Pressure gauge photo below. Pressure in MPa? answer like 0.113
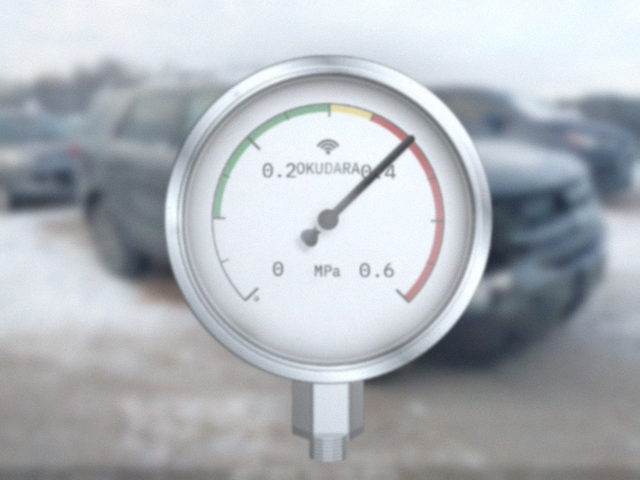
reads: 0.4
